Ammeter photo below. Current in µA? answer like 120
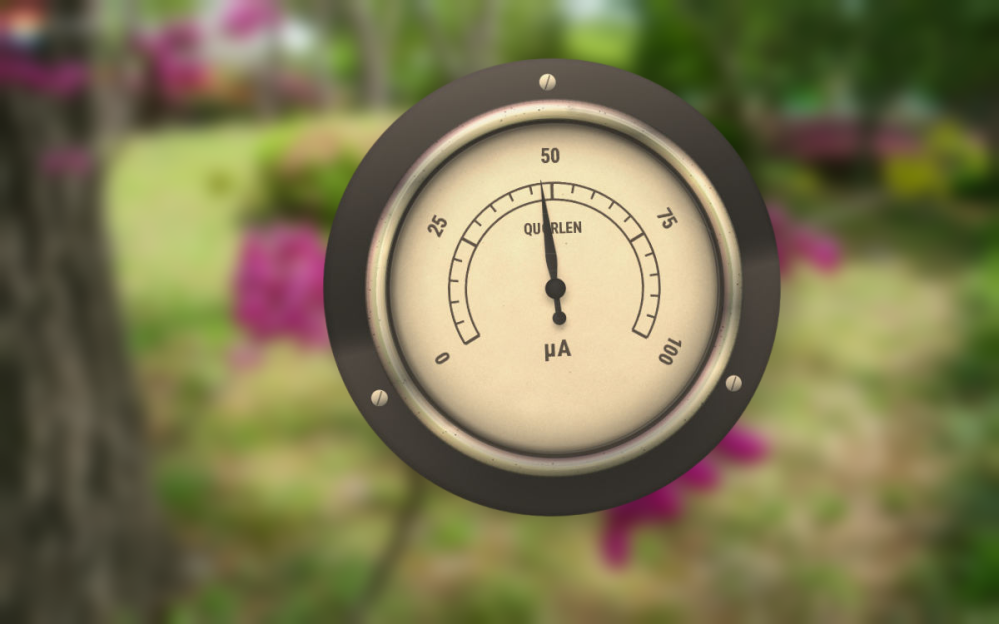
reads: 47.5
